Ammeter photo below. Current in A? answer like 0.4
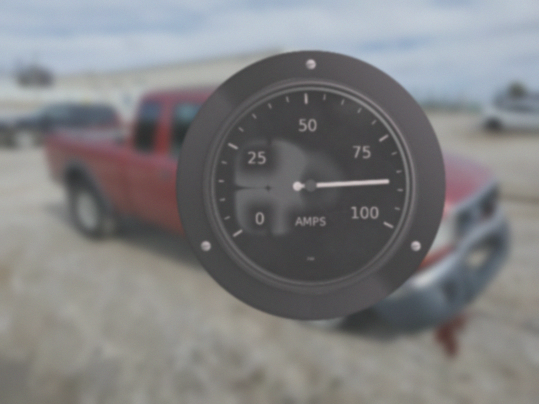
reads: 87.5
